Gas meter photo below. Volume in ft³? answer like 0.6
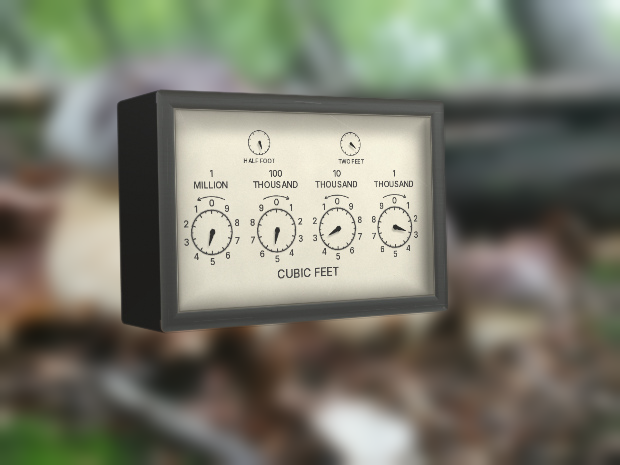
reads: 453300
